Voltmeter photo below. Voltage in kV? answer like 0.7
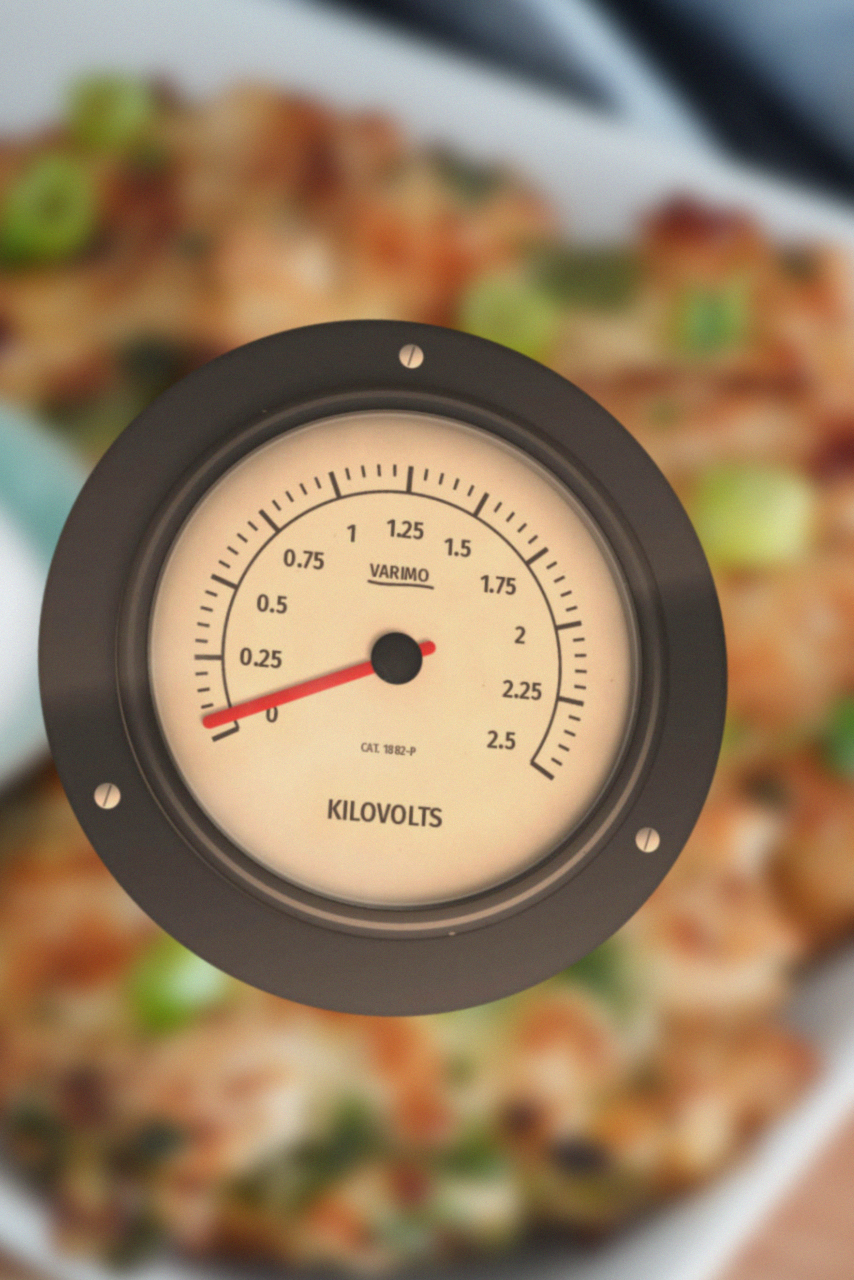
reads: 0.05
